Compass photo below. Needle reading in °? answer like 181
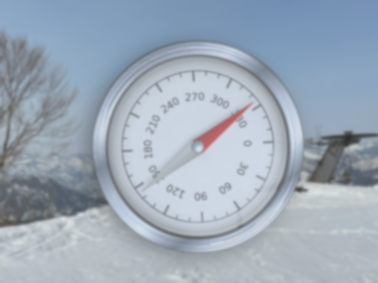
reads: 325
